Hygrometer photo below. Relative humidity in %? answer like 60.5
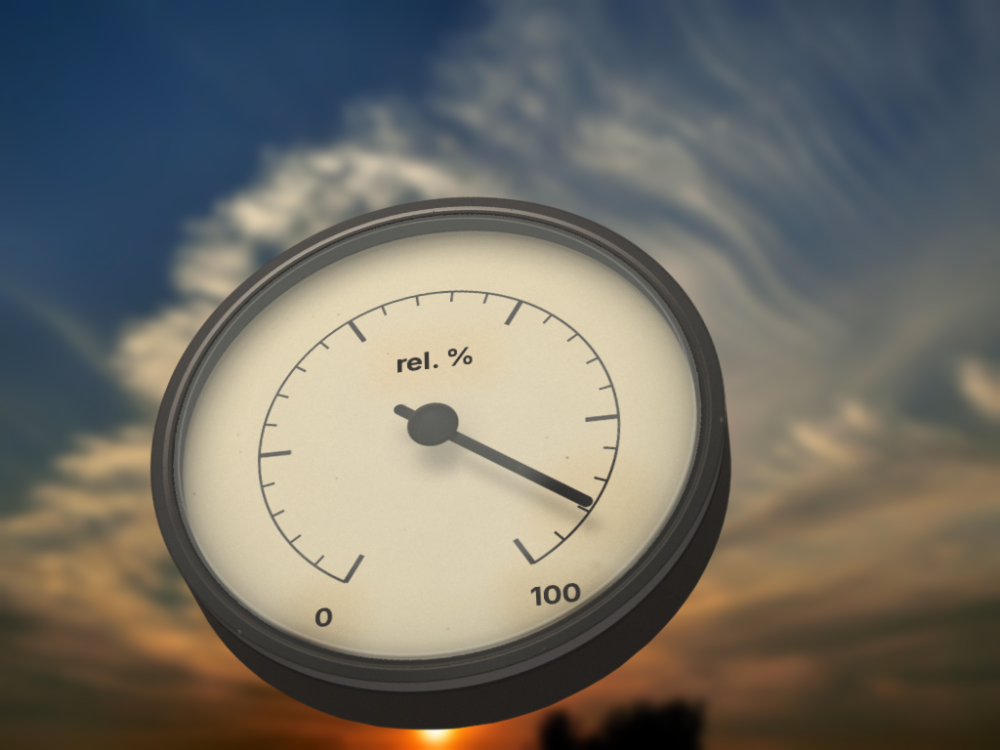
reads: 92
